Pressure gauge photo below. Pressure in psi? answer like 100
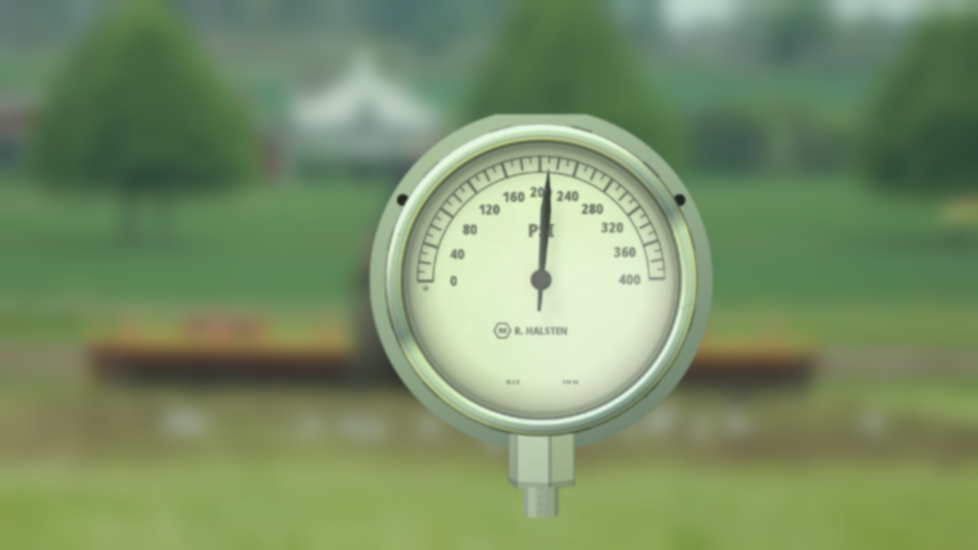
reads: 210
